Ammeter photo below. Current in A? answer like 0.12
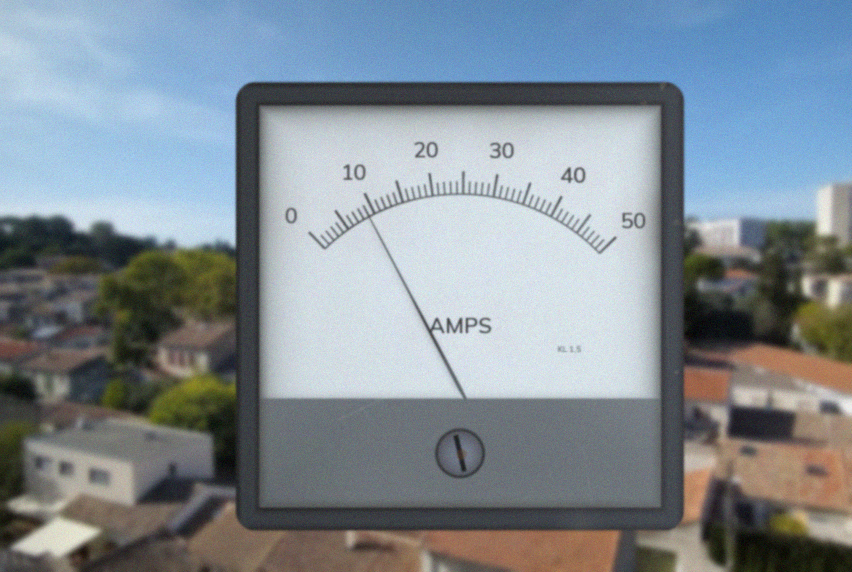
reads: 9
